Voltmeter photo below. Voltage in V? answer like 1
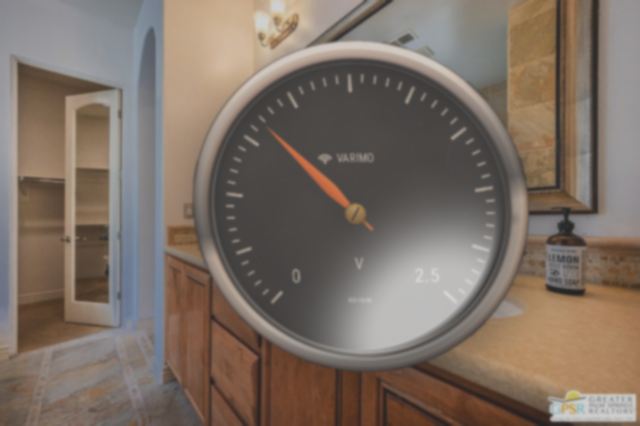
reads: 0.85
